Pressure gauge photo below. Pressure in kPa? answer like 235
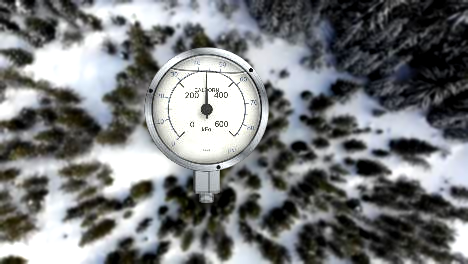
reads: 300
